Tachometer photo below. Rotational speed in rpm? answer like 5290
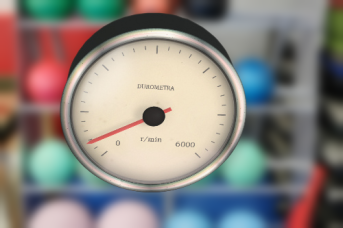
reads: 400
